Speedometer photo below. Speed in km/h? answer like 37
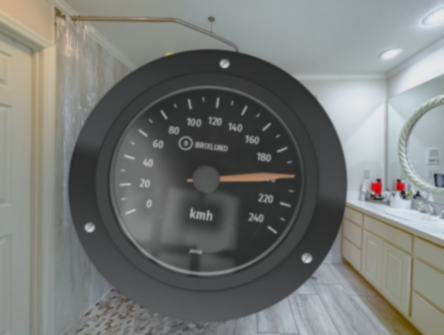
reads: 200
